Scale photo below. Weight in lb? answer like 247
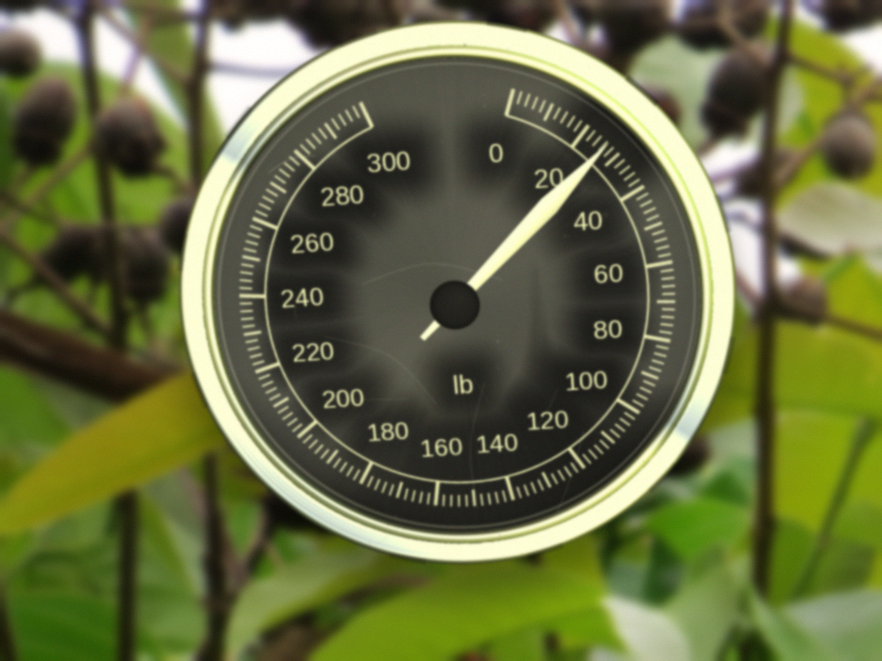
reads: 26
